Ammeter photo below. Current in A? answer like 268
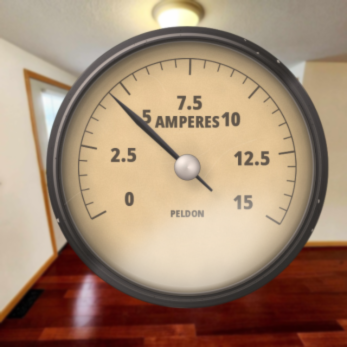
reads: 4.5
